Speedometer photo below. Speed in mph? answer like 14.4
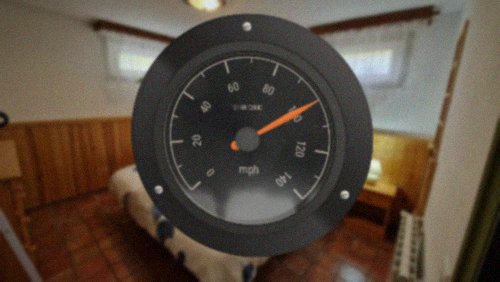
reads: 100
